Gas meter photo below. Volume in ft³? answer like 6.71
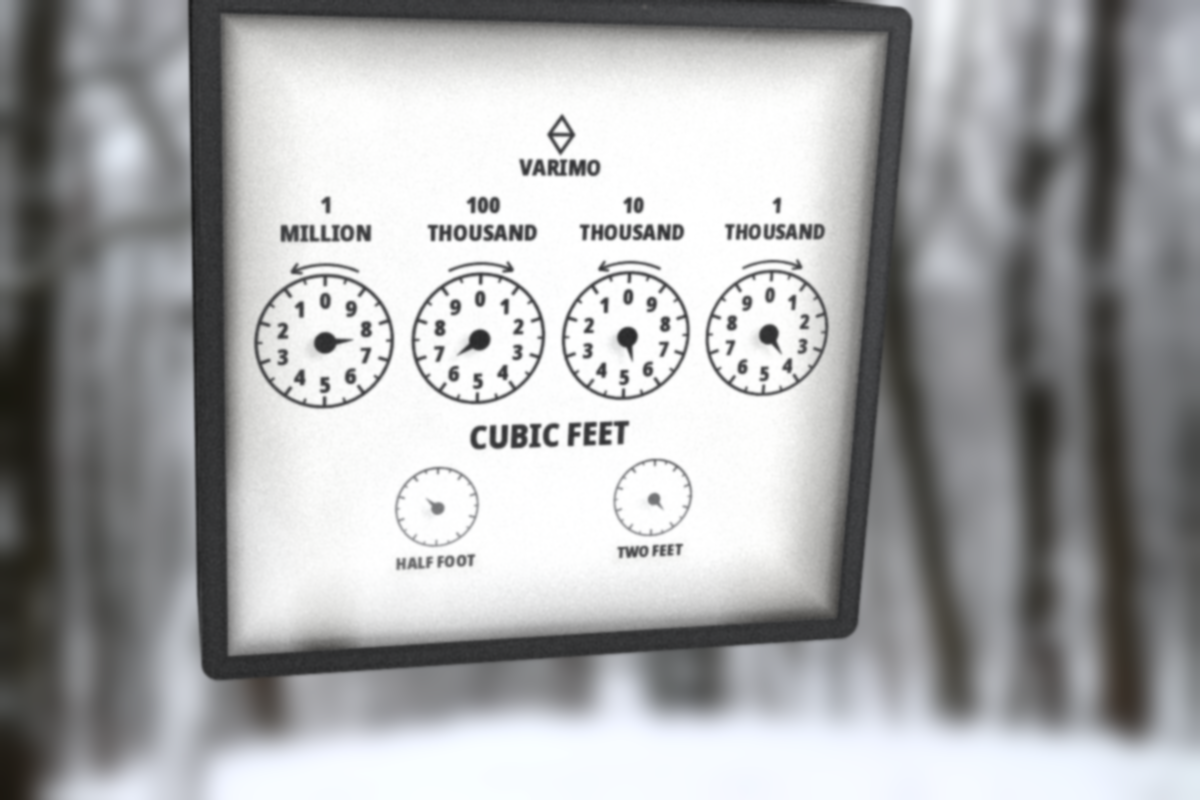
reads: 765400
